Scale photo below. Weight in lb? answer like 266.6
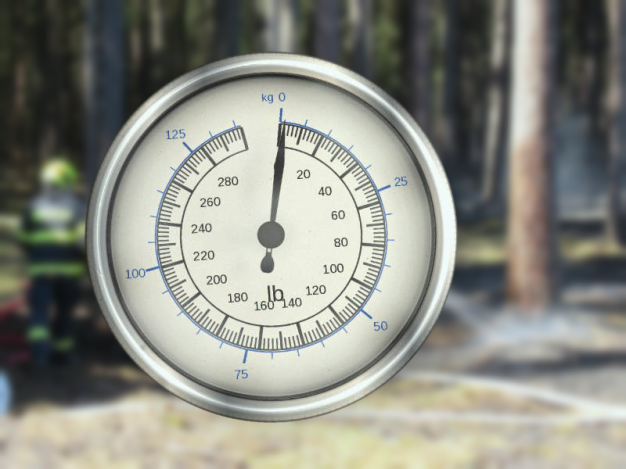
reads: 2
